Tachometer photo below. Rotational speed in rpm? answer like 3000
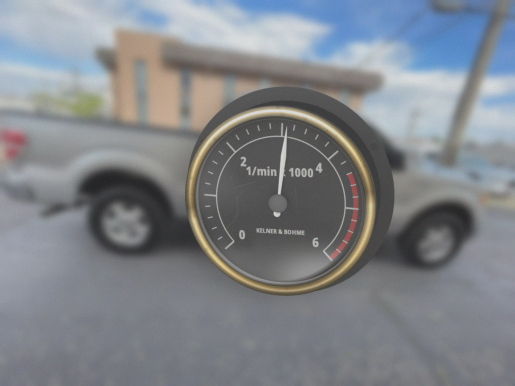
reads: 3100
